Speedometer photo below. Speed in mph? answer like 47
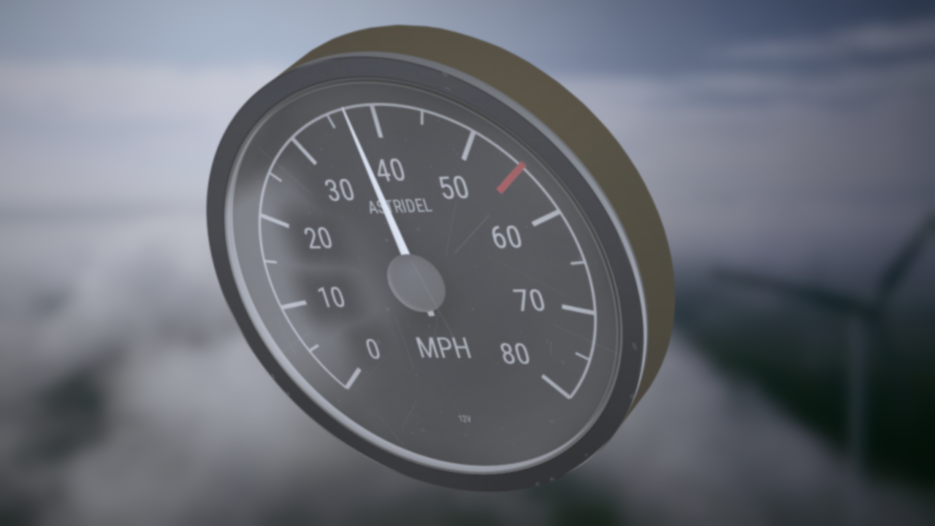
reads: 37.5
